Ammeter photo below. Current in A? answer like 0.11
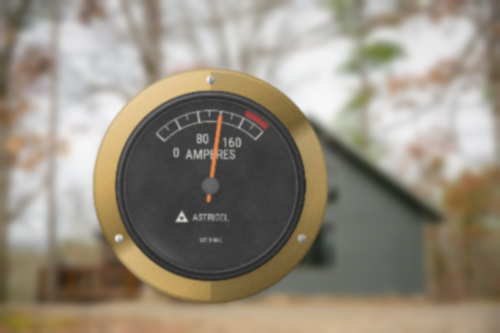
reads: 120
